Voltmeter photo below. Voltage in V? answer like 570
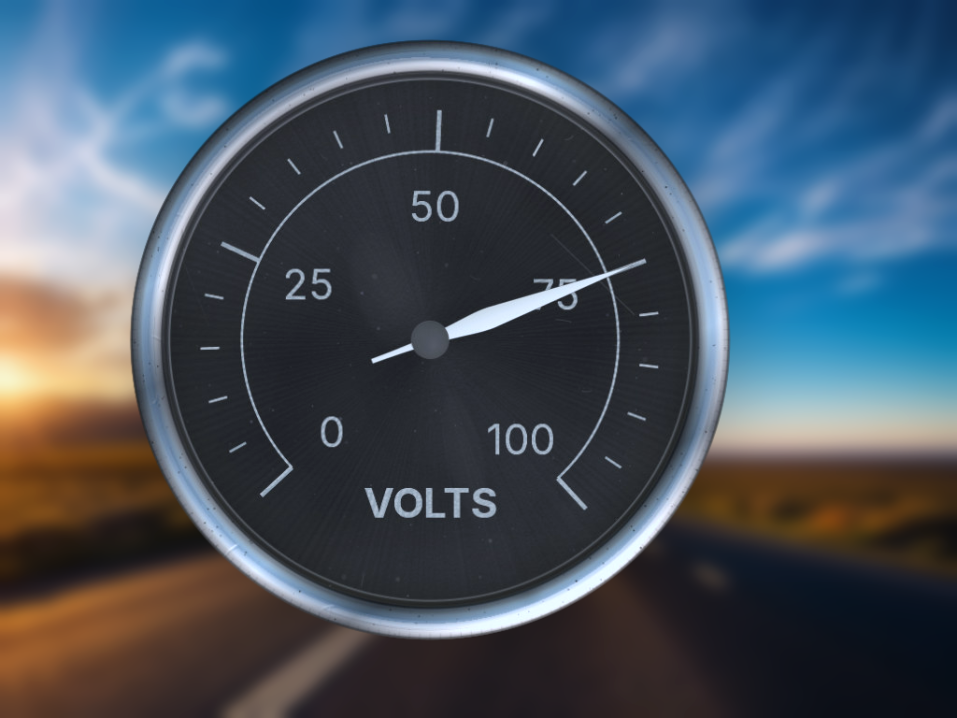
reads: 75
